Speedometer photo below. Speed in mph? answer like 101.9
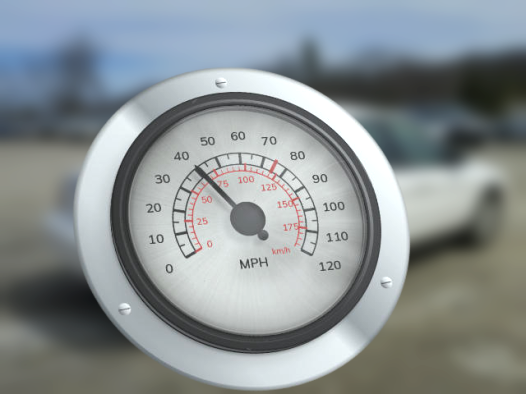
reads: 40
